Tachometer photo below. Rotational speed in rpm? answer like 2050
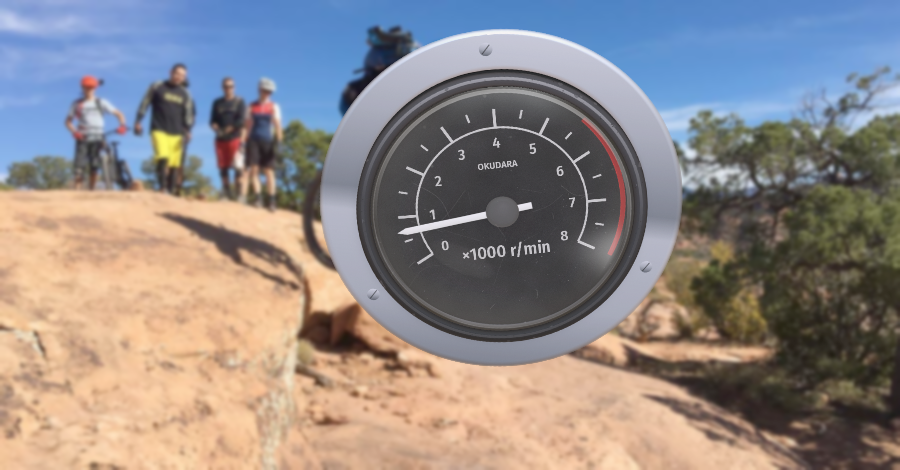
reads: 750
